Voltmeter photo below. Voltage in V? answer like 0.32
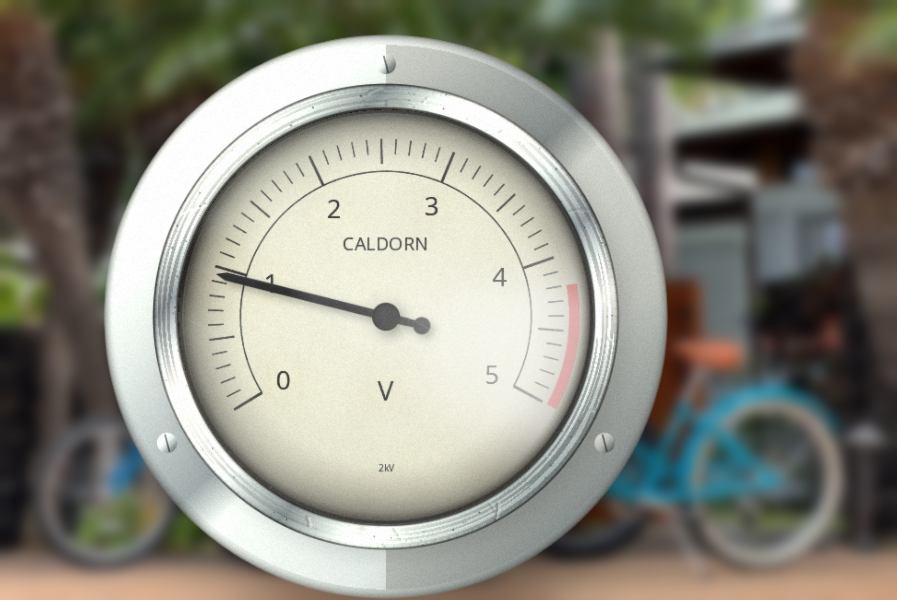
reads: 0.95
